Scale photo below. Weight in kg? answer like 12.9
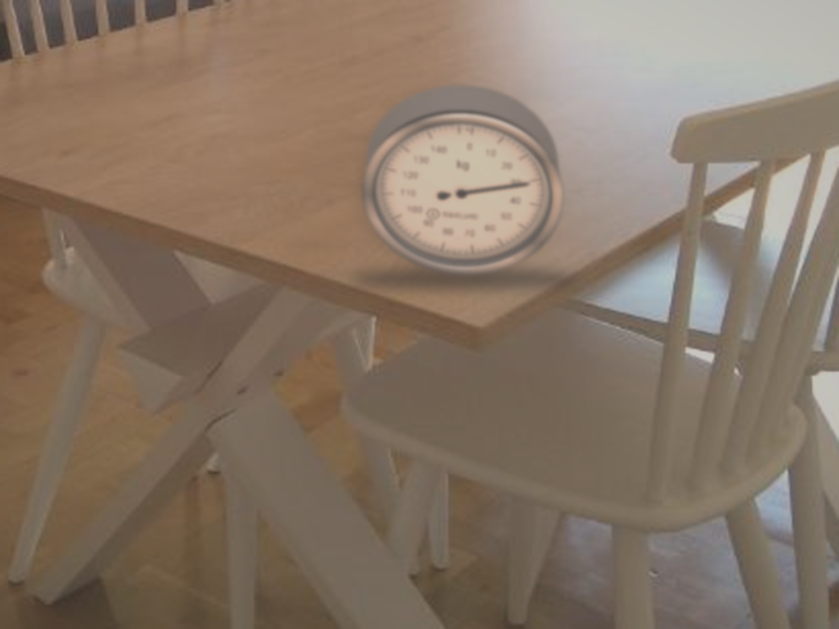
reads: 30
